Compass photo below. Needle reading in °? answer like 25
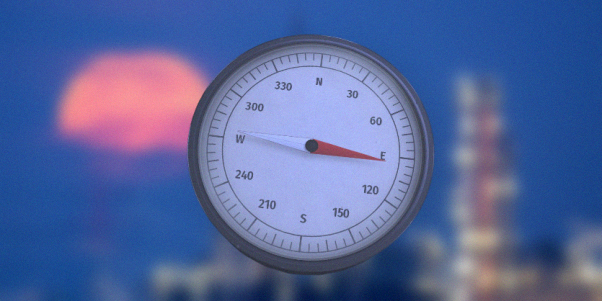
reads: 95
